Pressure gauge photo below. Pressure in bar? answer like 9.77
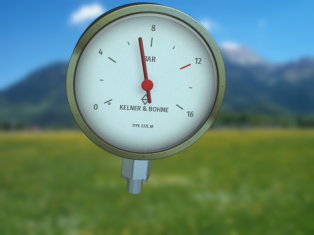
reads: 7
